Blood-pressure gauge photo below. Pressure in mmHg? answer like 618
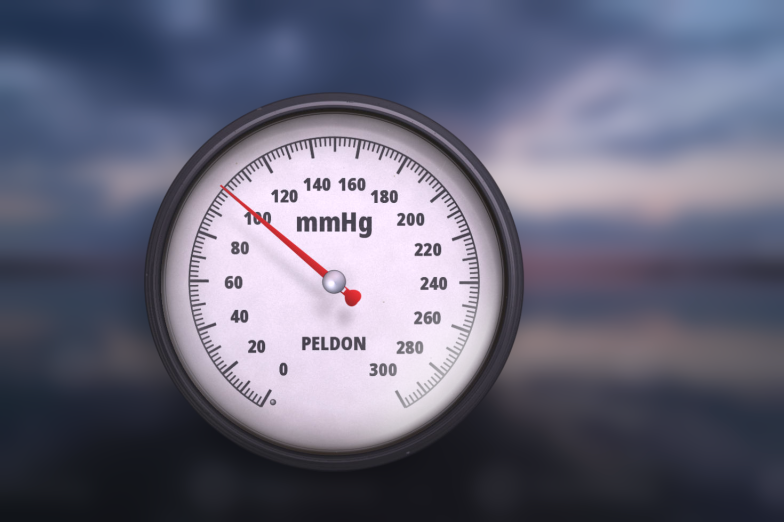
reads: 100
